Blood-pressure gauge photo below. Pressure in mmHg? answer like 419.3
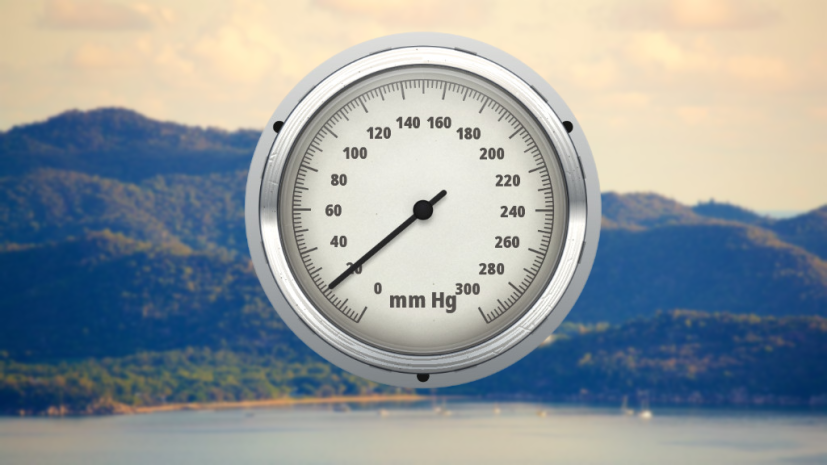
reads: 20
